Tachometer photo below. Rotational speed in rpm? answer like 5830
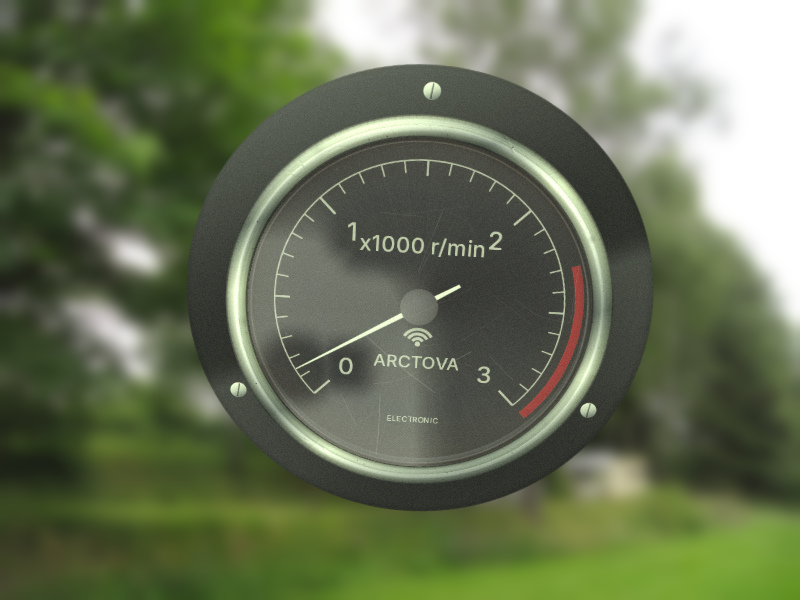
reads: 150
